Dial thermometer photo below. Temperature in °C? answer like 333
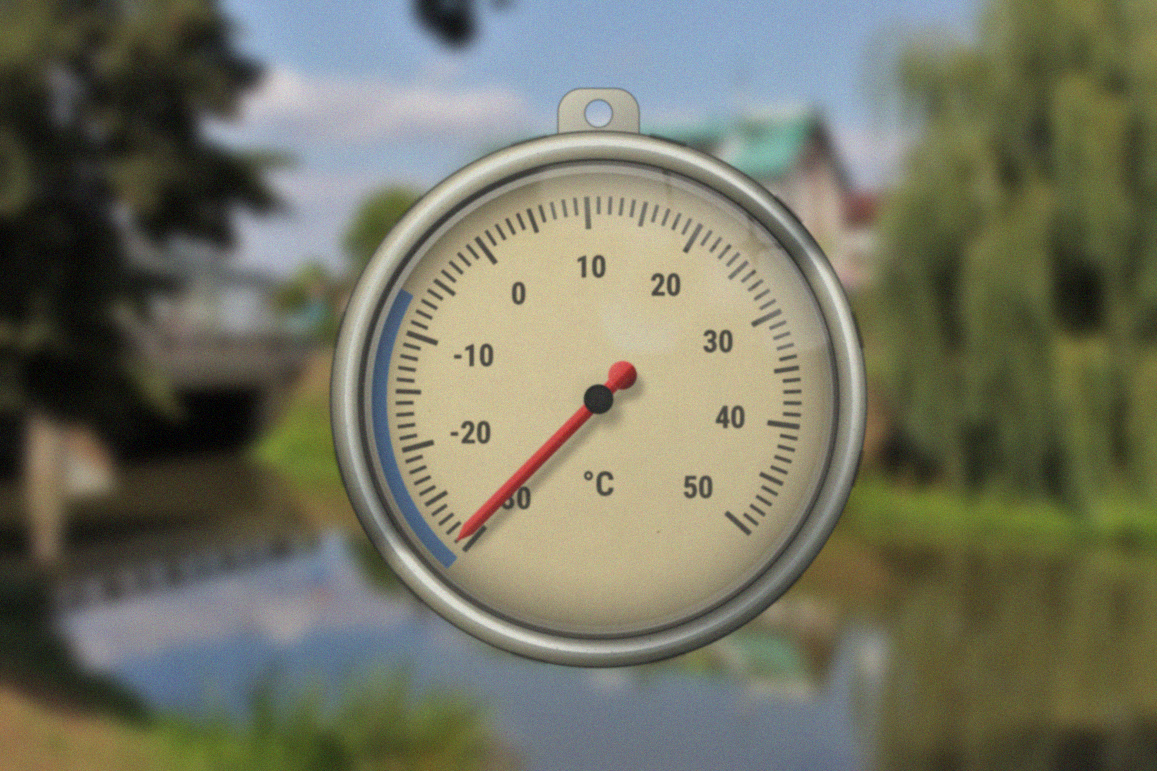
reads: -29
